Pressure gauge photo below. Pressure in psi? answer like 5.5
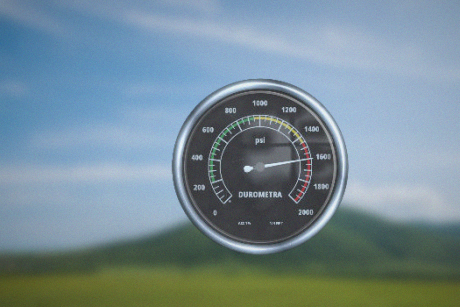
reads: 1600
